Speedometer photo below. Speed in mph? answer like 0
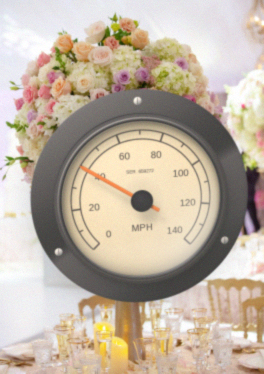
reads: 40
